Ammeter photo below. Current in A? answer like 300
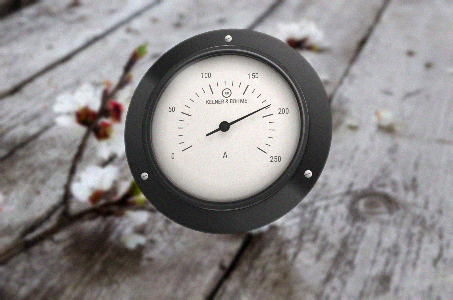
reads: 190
